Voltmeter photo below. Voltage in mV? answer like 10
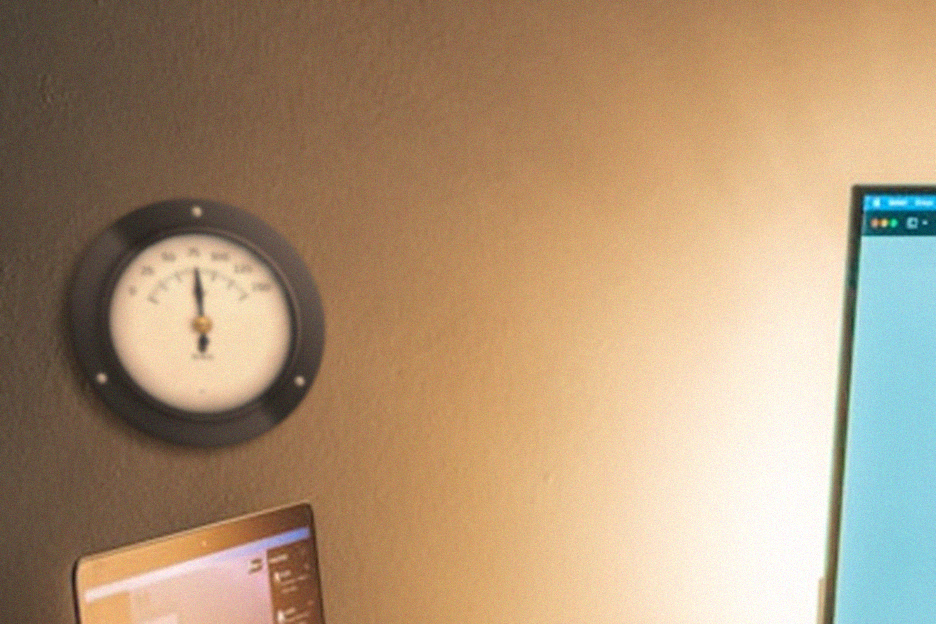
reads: 75
